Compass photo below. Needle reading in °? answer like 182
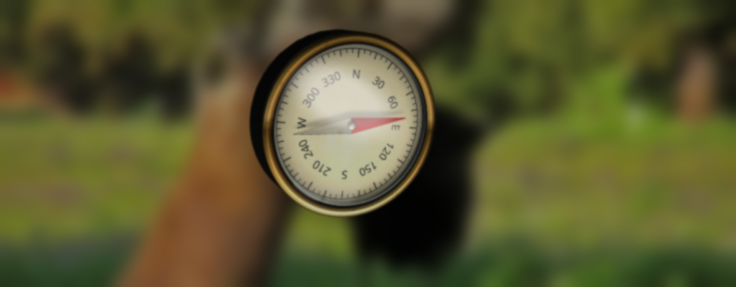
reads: 80
